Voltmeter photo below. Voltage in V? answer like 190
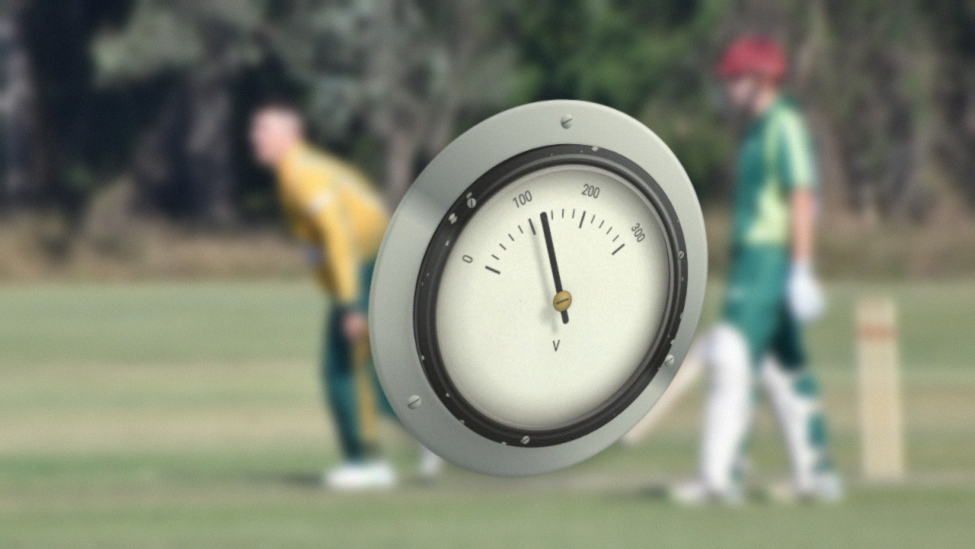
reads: 120
